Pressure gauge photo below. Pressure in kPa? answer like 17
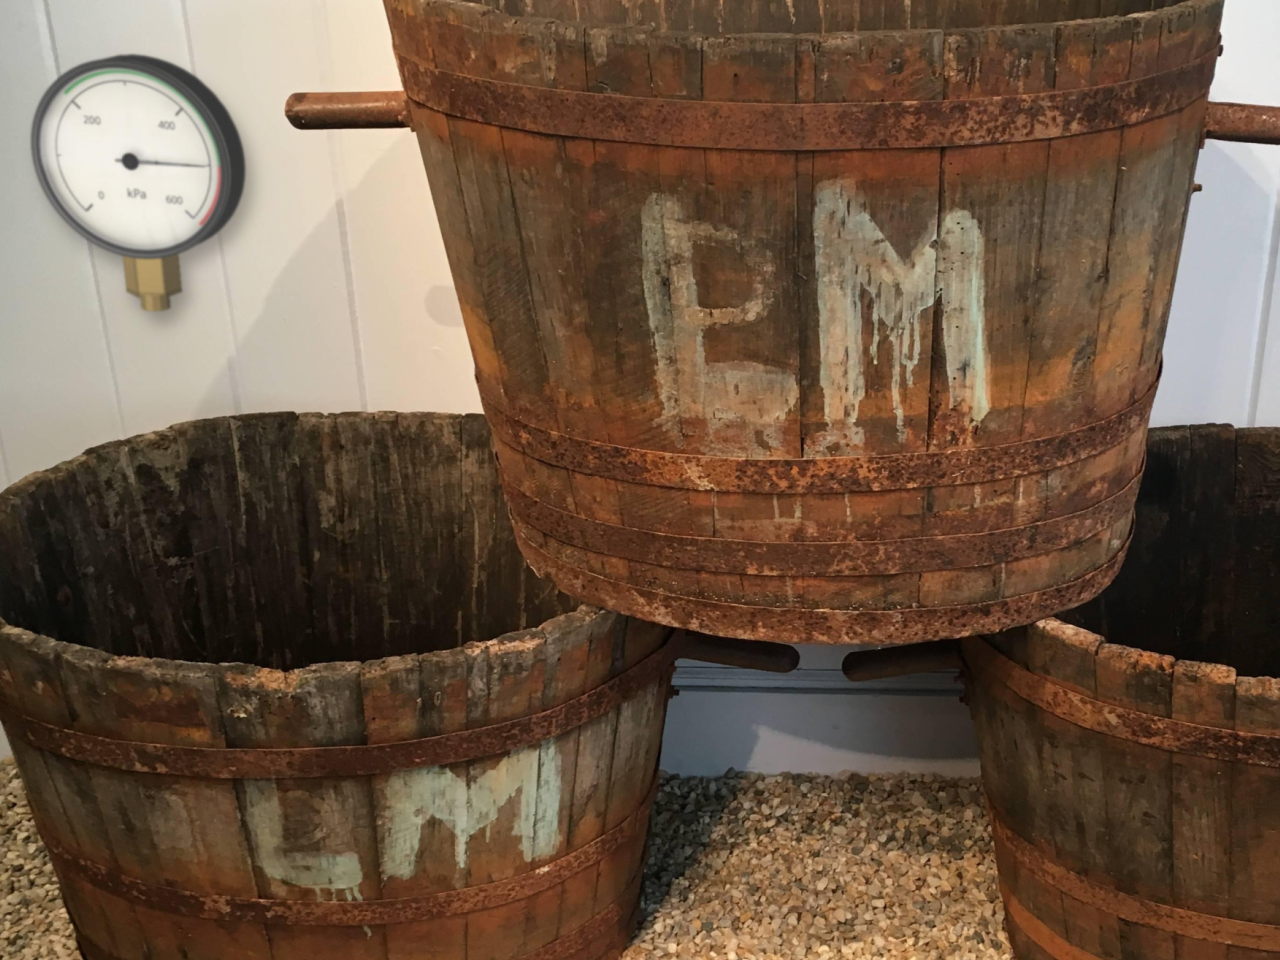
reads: 500
